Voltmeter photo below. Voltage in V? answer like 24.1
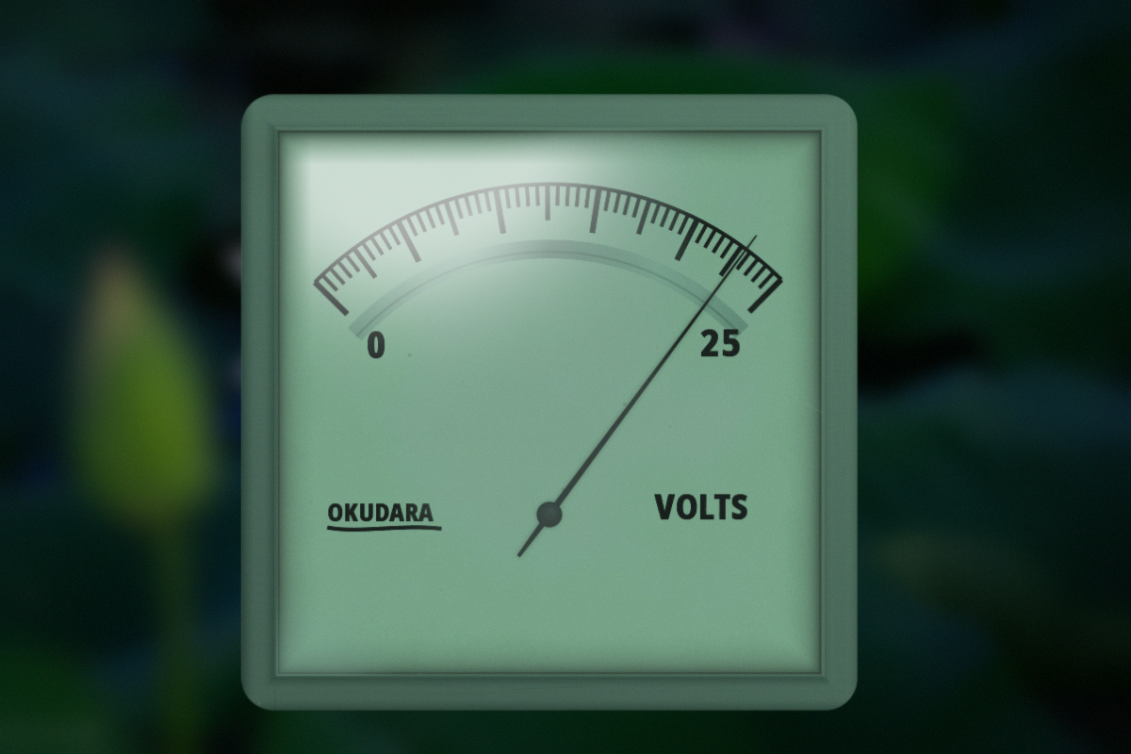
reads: 22.75
